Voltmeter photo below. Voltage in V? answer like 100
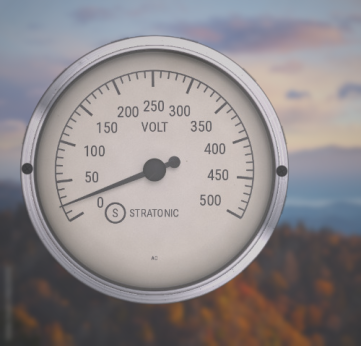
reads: 20
